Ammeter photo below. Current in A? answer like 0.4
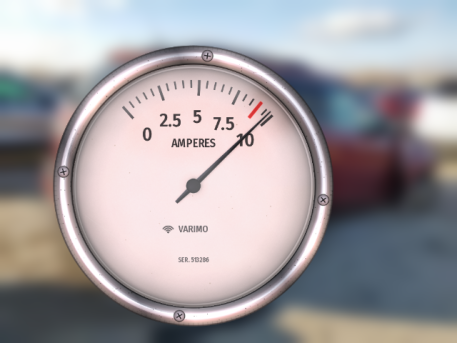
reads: 9.75
